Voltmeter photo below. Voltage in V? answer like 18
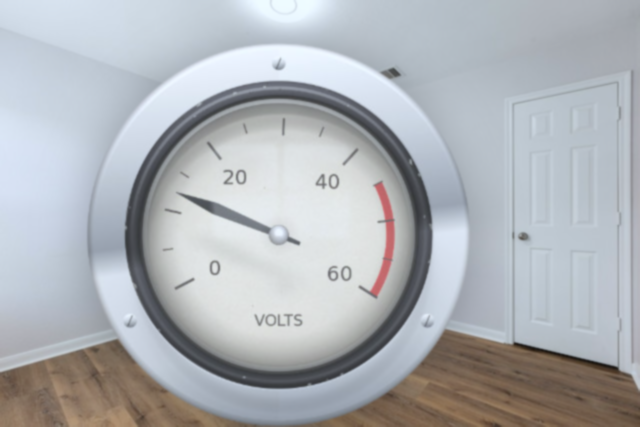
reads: 12.5
